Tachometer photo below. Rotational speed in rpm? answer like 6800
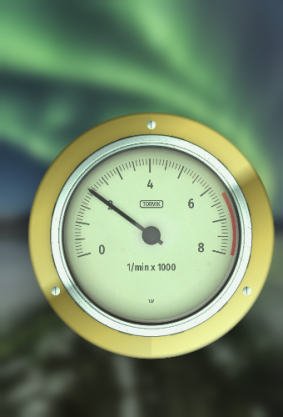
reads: 2000
